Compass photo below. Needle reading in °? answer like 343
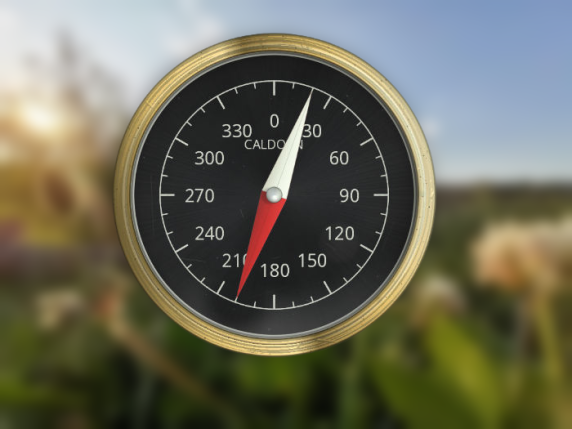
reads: 200
